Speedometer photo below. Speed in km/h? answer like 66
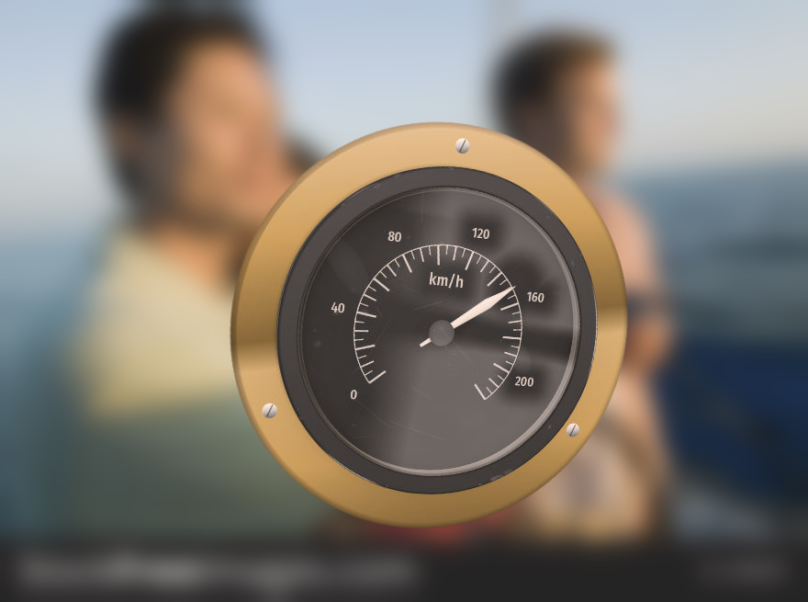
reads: 150
